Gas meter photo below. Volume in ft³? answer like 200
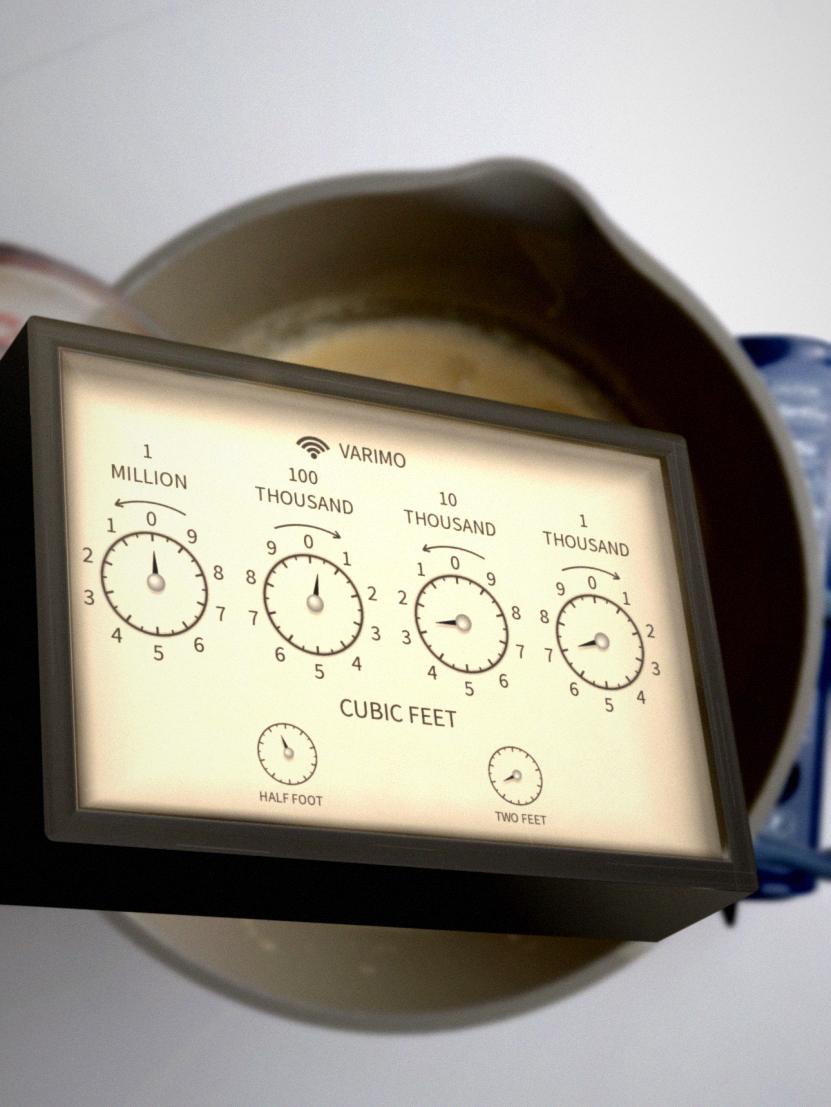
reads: 2700
